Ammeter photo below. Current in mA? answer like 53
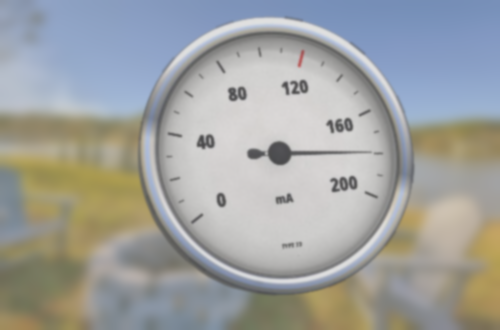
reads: 180
